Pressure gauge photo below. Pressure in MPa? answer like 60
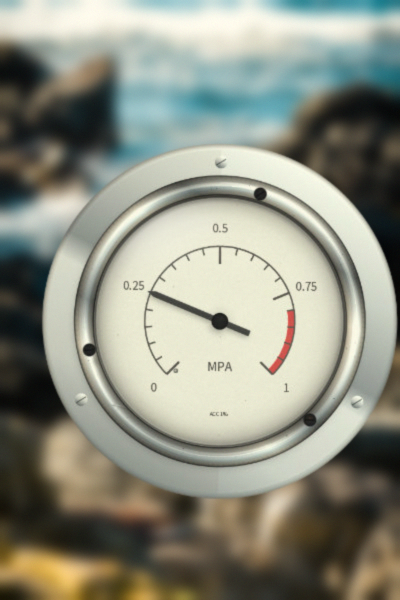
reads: 0.25
